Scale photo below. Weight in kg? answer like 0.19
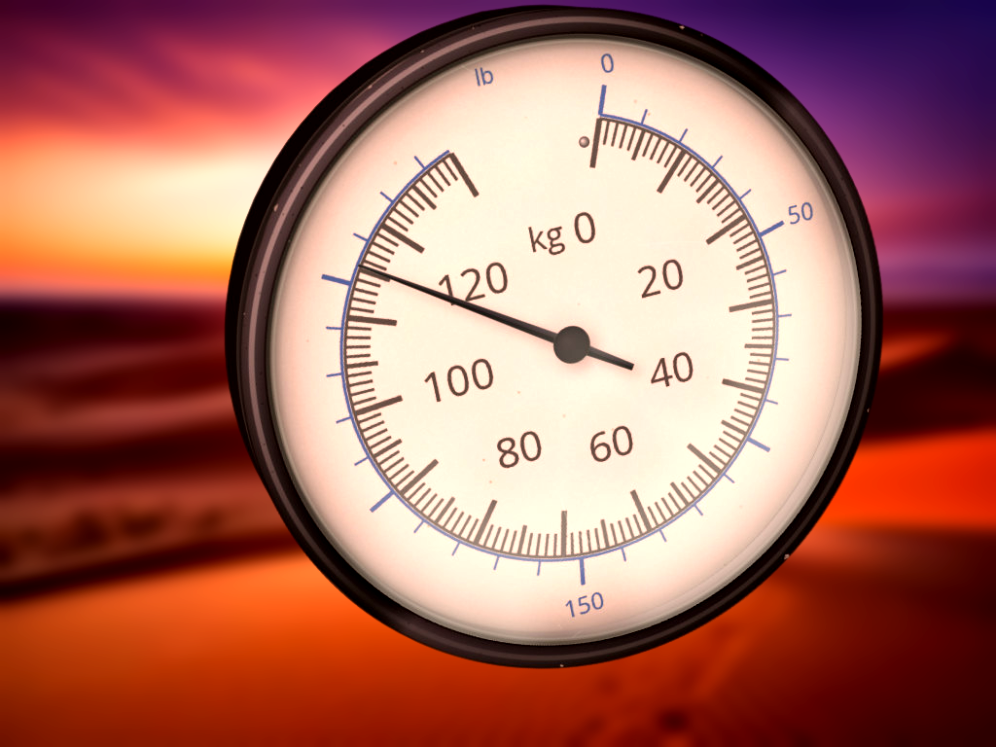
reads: 115.5
